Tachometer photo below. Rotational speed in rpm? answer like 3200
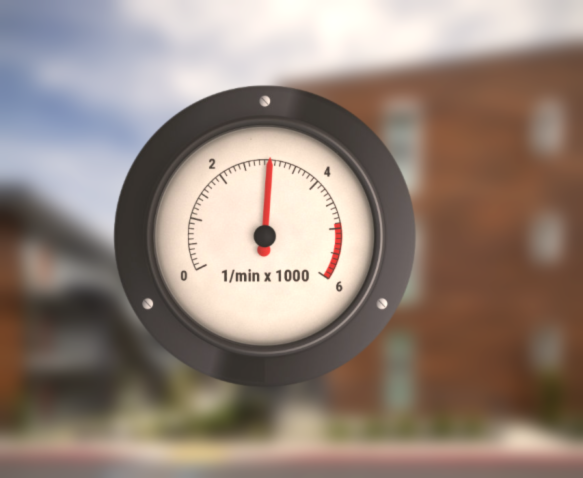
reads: 3000
